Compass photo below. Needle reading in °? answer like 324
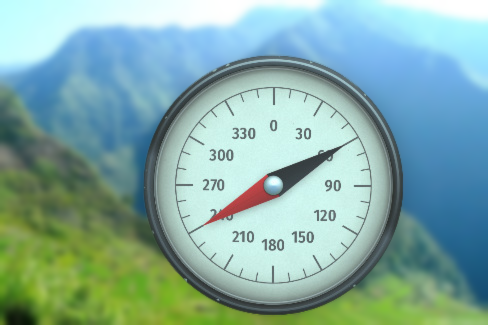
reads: 240
